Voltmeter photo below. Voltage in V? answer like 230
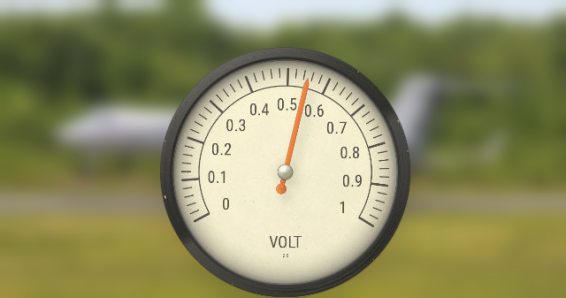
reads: 0.55
